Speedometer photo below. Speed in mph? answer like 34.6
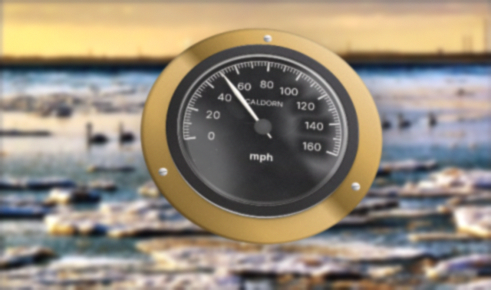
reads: 50
